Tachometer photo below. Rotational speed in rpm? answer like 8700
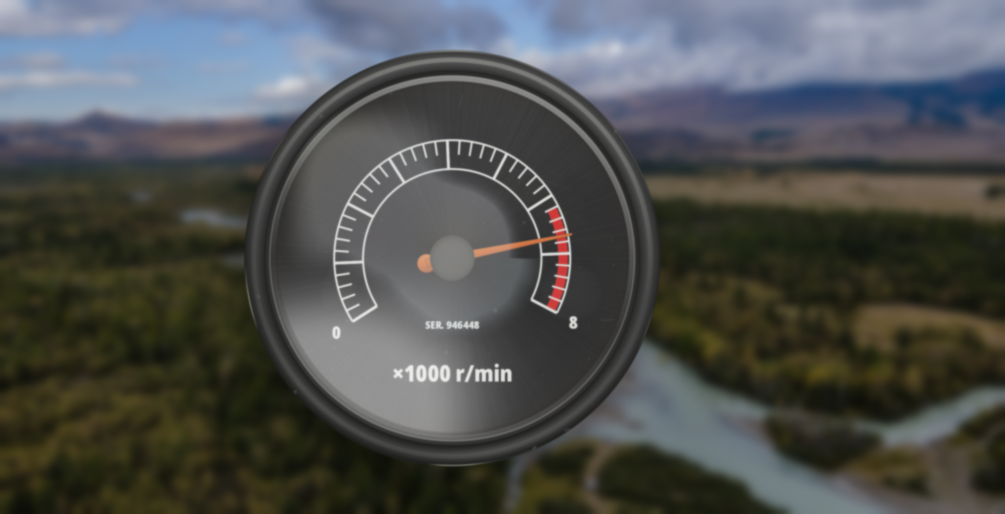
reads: 6700
